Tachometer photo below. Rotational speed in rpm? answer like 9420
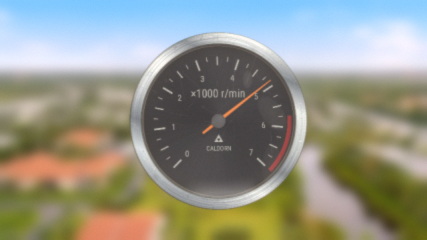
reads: 4875
